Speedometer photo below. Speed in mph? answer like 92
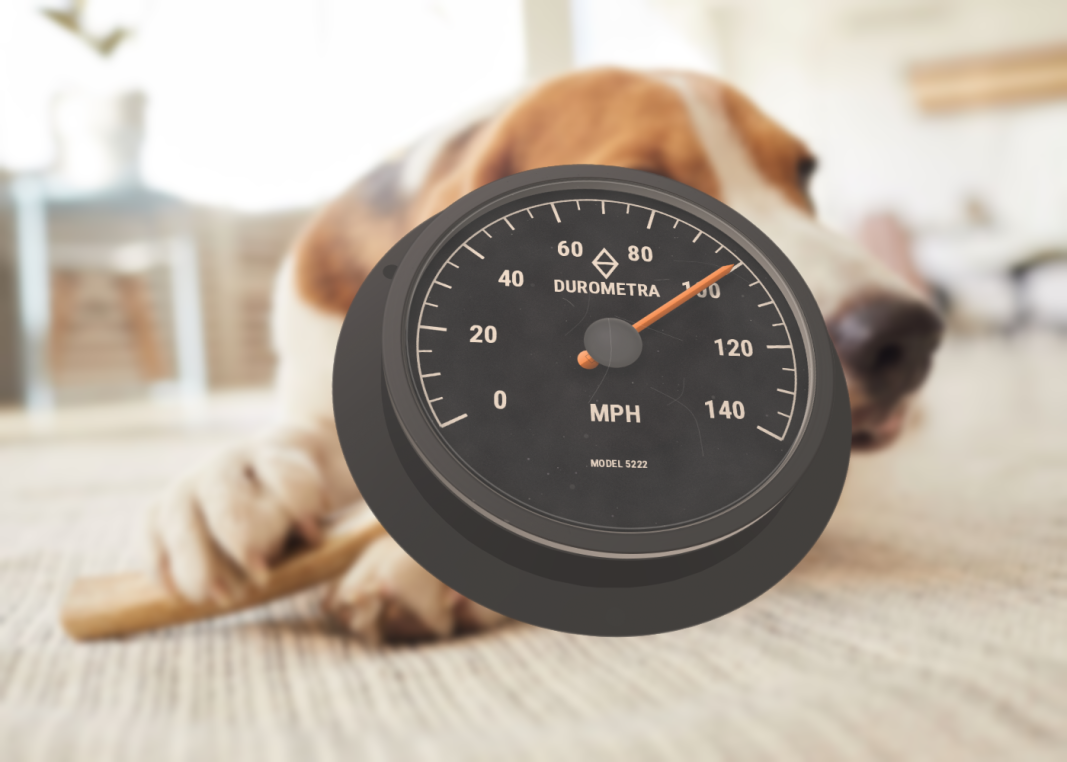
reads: 100
